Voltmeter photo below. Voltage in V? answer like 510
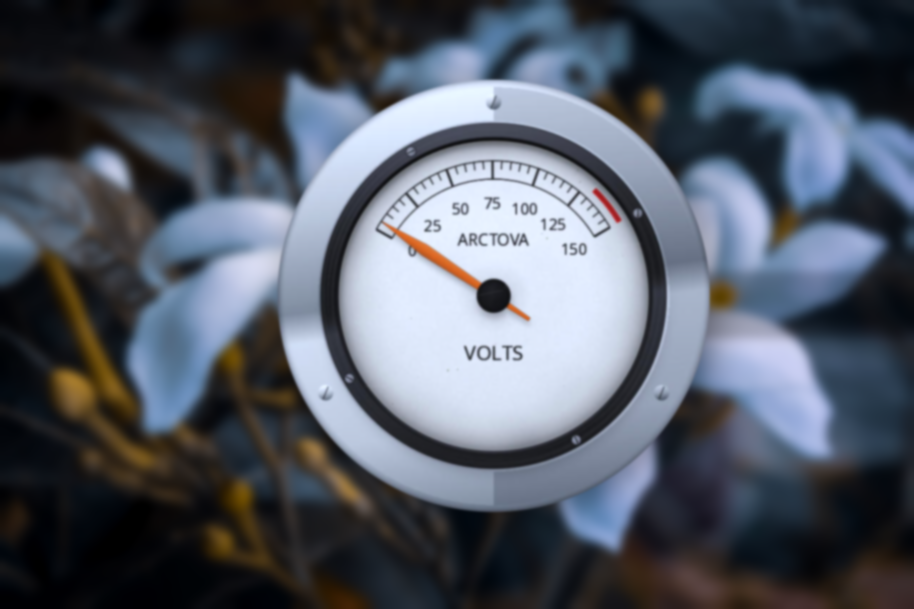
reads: 5
